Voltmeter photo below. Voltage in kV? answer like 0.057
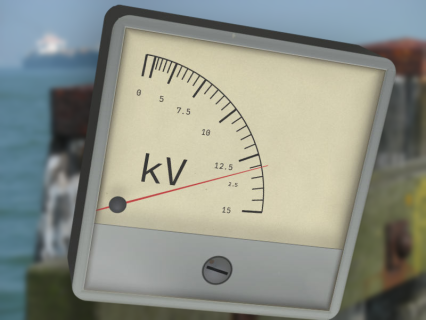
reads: 13
